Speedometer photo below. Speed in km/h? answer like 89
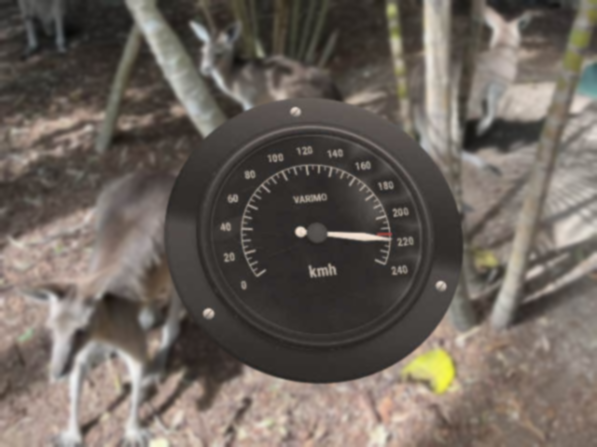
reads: 220
